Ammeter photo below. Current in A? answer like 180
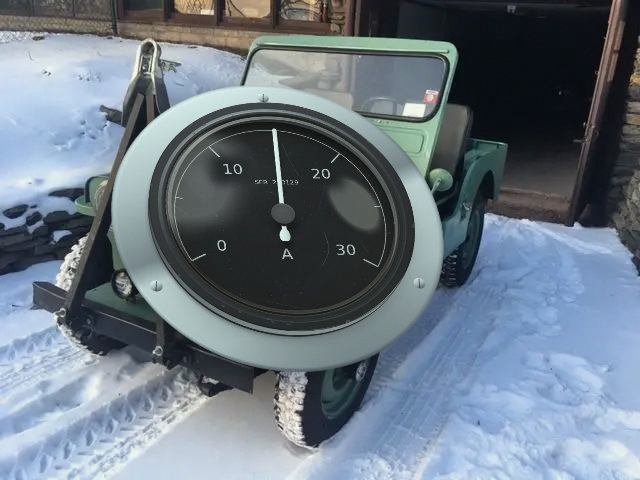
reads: 15
